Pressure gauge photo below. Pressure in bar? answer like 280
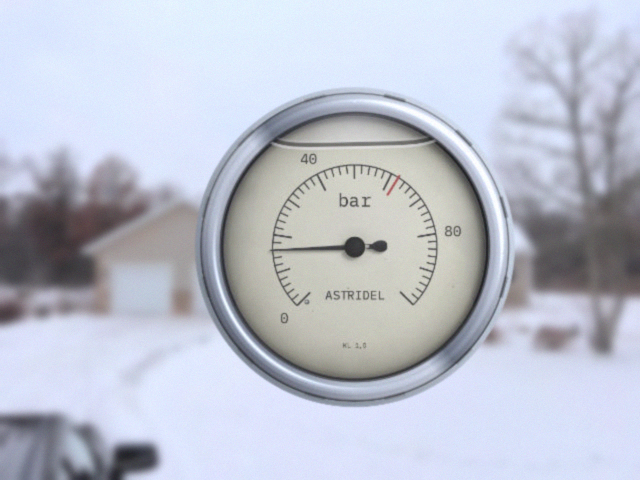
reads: 16
